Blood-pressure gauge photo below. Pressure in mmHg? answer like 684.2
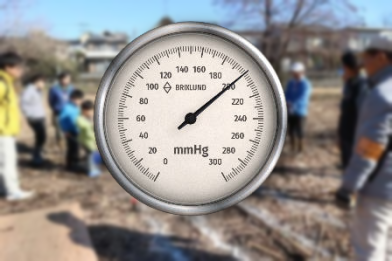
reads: 200
